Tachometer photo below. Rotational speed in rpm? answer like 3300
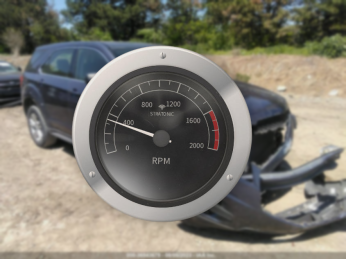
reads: 350
